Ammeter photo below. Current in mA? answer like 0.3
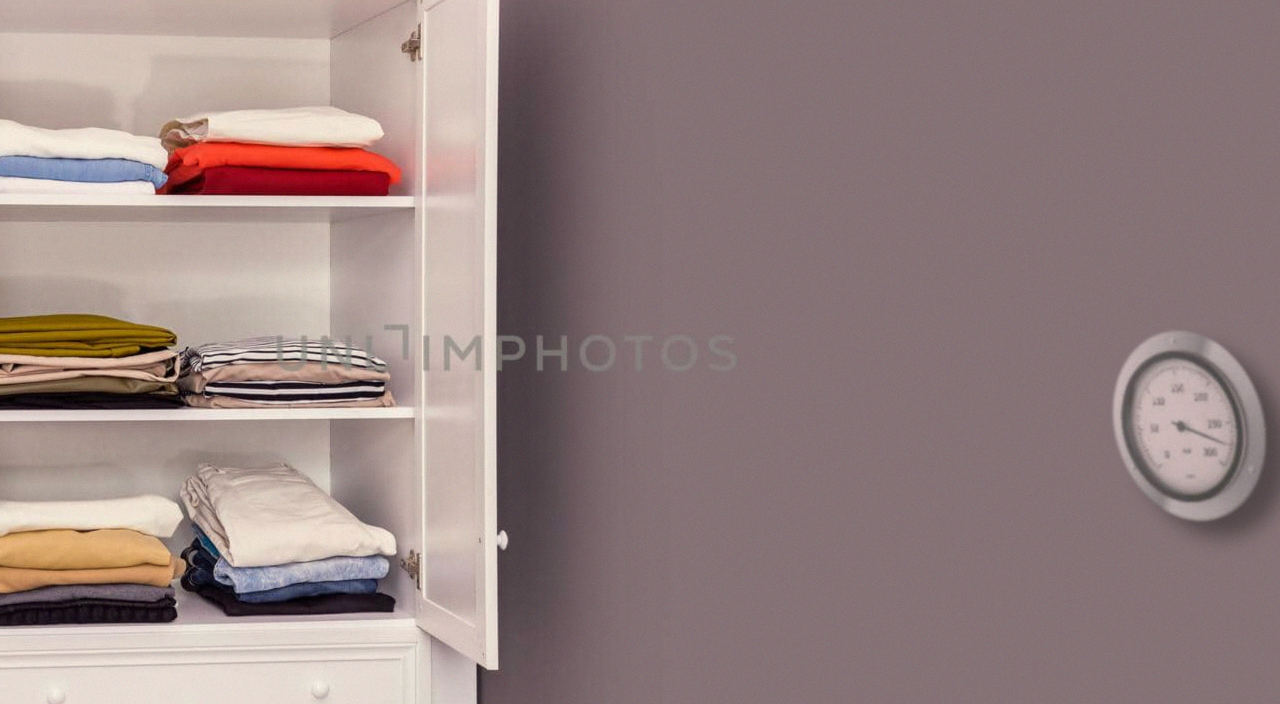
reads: 275
